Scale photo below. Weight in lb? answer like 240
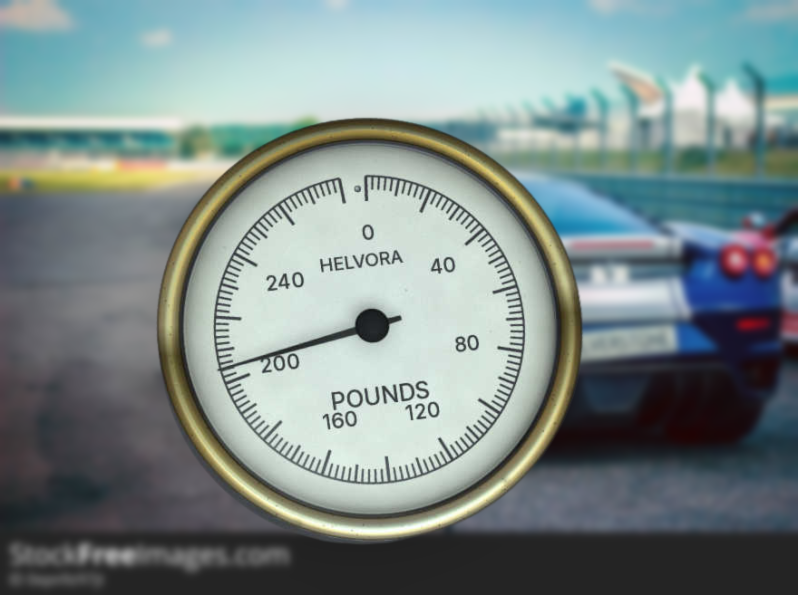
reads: 204
